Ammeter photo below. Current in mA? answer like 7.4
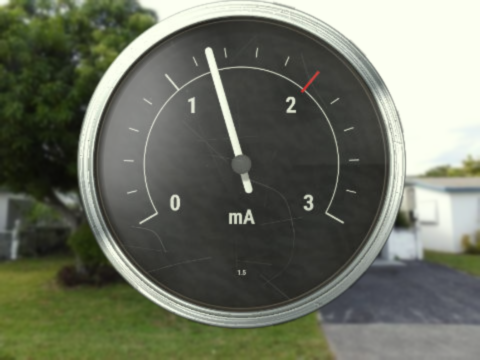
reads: 1.3
